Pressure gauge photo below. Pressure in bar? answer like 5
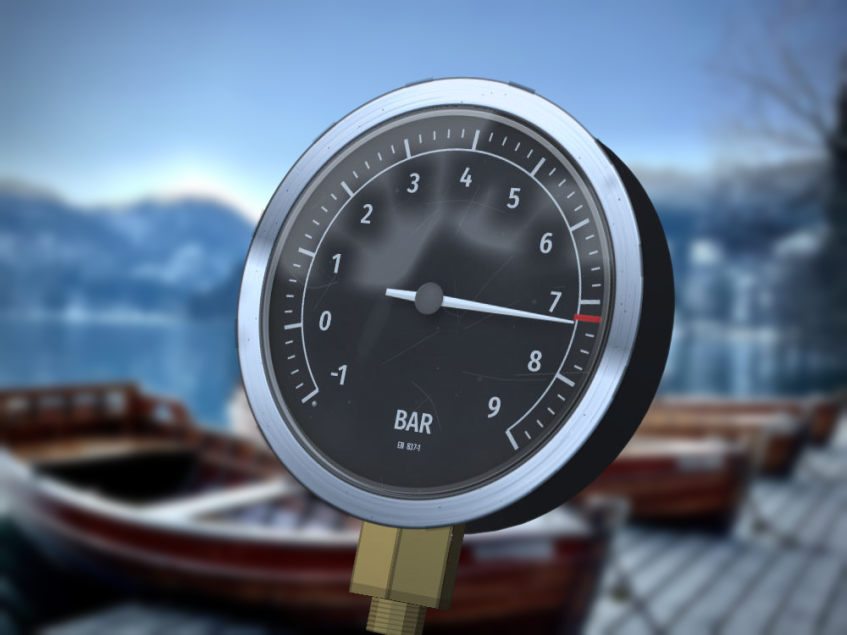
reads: 7.3
